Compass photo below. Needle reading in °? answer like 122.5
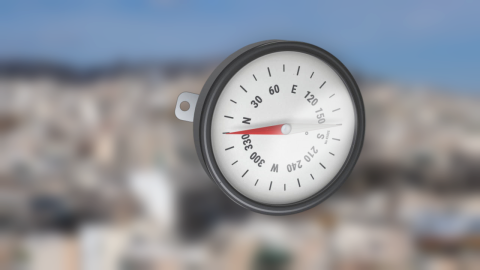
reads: 345
